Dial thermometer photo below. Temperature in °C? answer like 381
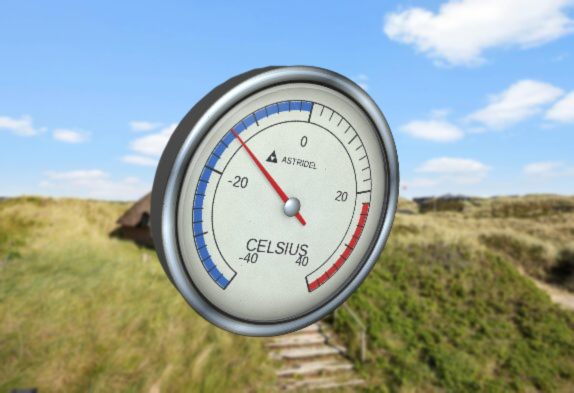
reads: -14
